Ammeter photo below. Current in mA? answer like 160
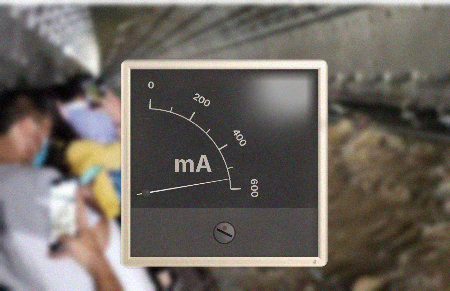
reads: 550
